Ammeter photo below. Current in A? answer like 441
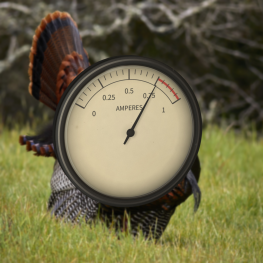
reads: 0.75
